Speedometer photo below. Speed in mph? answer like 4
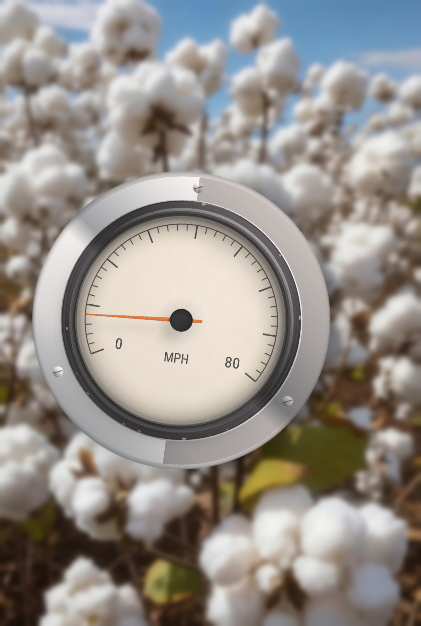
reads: 8
